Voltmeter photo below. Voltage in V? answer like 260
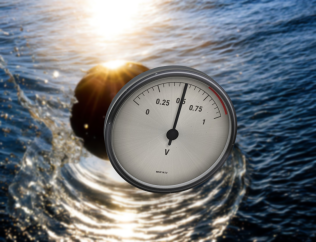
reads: 0.5
